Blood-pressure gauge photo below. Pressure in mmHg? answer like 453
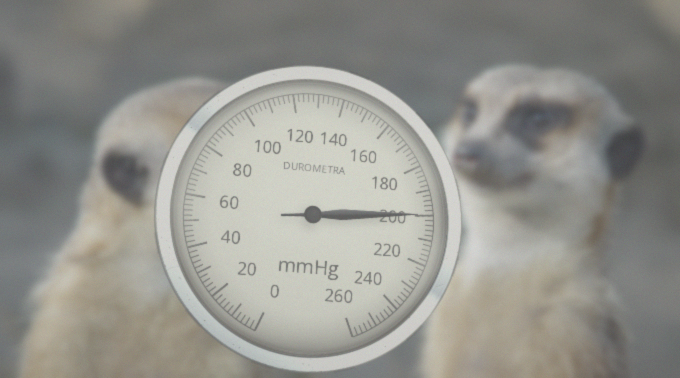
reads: 200
